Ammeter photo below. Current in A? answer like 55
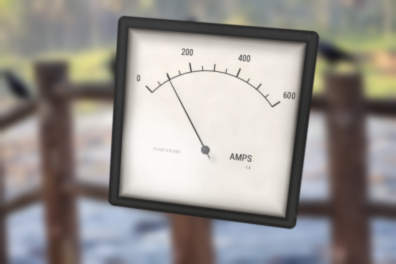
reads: 100
